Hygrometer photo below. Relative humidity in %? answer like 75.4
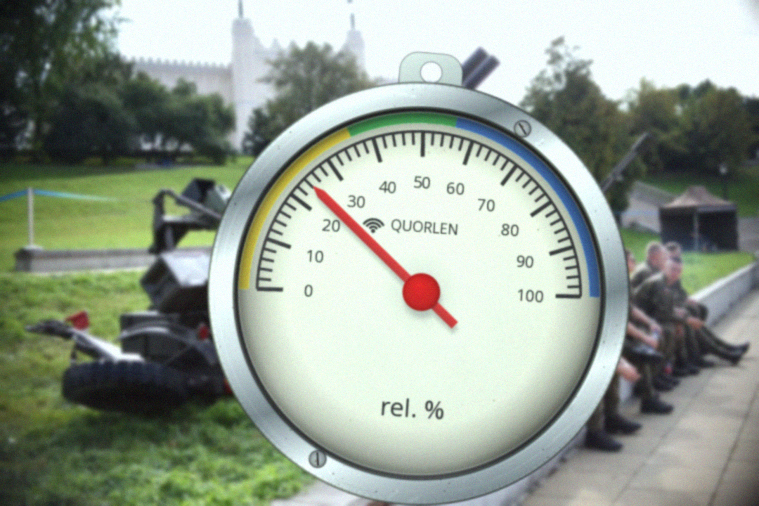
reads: 24
